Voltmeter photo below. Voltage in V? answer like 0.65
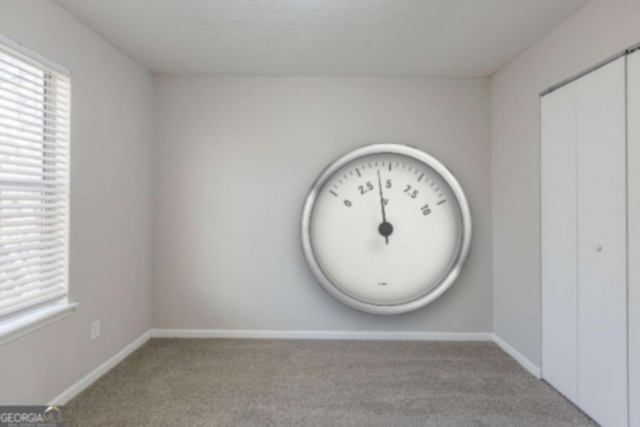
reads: 4
